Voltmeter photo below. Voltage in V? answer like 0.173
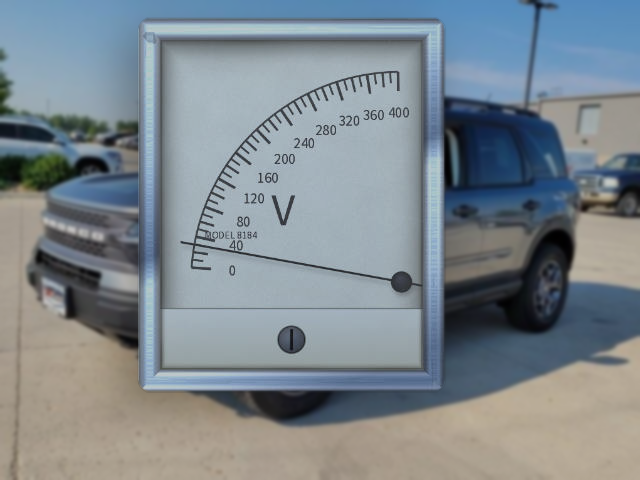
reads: 30
